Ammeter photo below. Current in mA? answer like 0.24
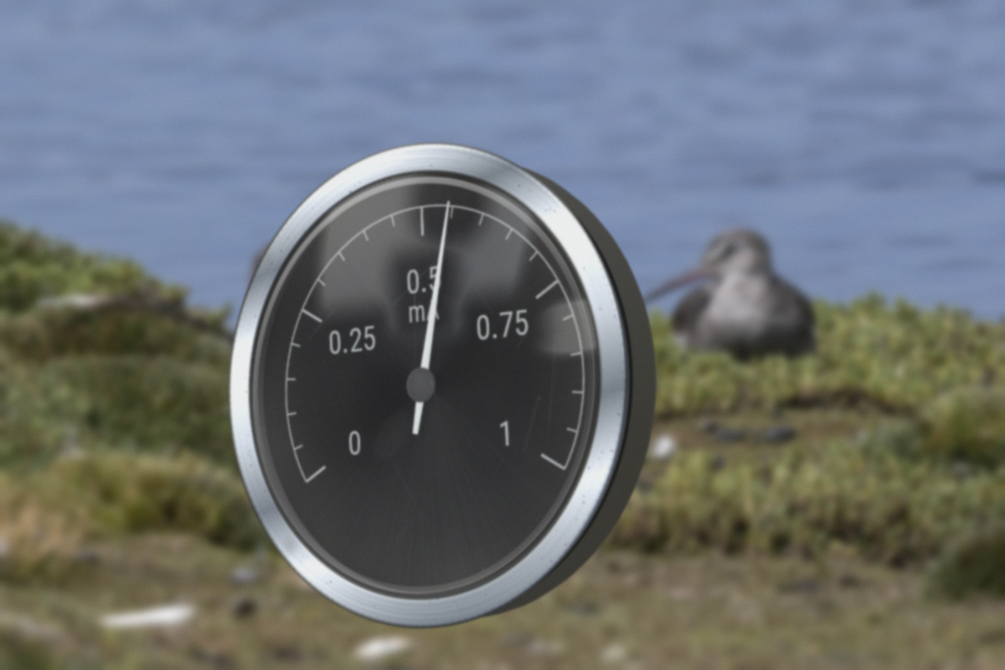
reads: 0.55
